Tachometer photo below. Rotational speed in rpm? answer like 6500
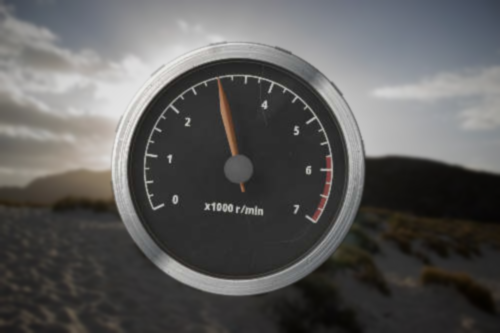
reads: 3000
